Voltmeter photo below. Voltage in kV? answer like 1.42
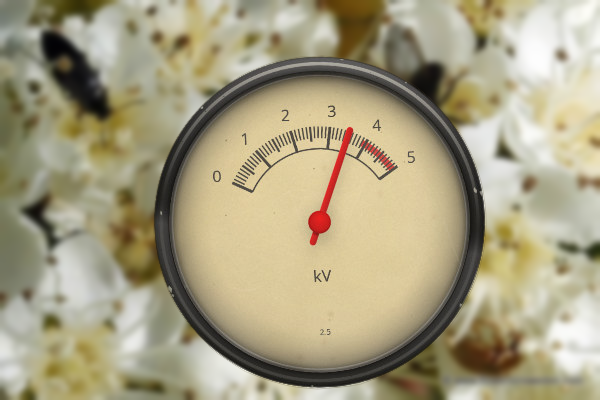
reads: 3.5
